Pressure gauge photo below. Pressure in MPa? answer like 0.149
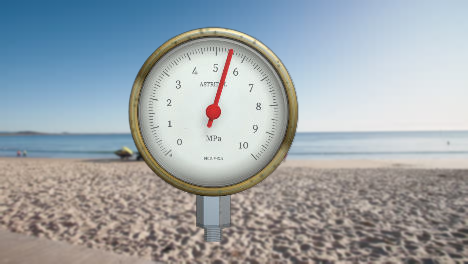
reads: 5.5
